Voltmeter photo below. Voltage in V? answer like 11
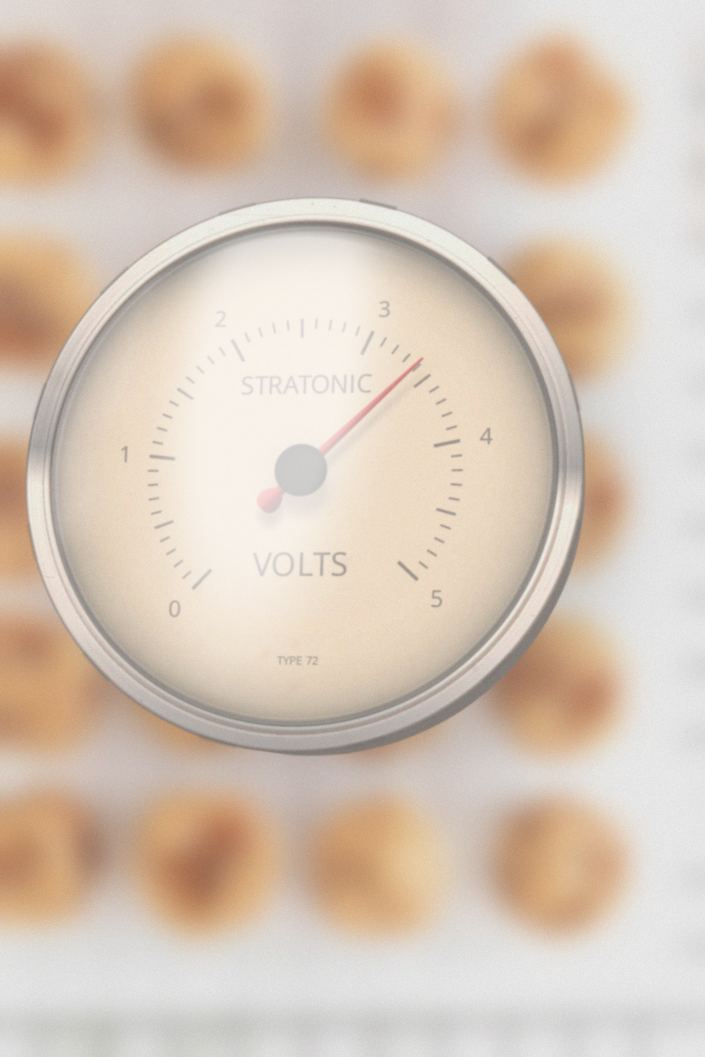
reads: 3.4
